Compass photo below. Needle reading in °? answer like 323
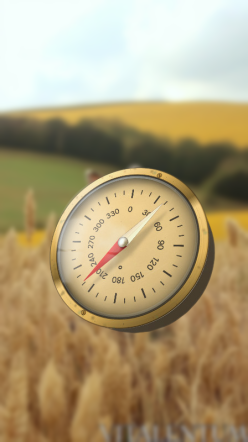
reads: 220
